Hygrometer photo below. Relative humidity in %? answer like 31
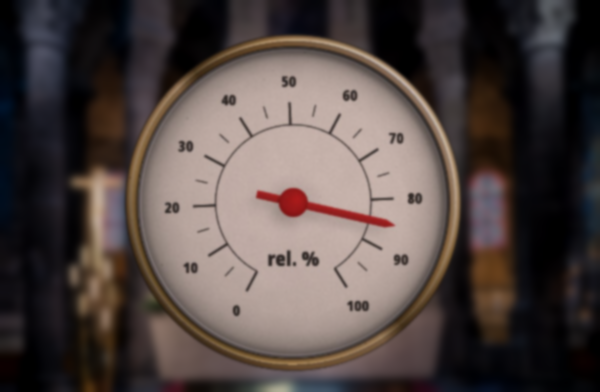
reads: 85
